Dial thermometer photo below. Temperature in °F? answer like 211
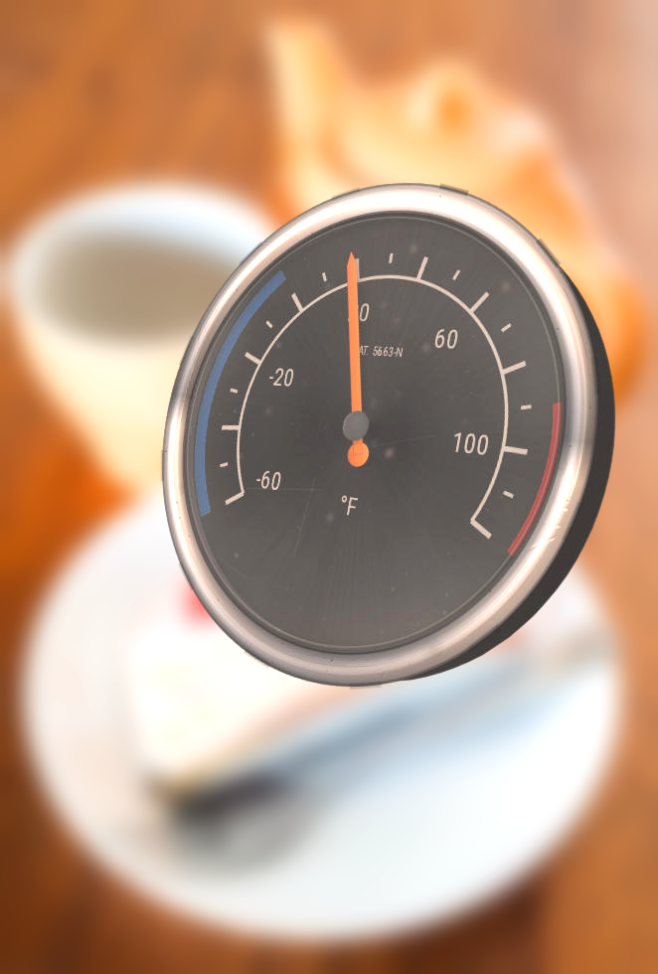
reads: 20
